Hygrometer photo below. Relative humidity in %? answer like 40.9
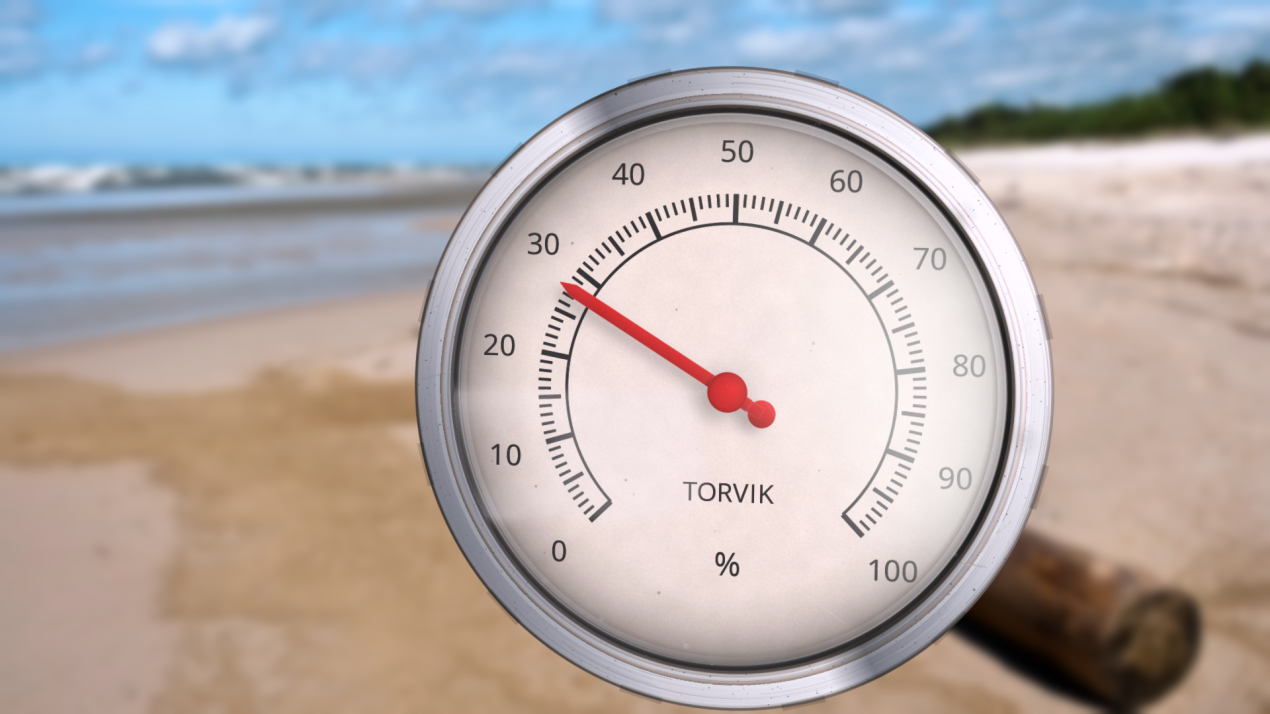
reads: 28
